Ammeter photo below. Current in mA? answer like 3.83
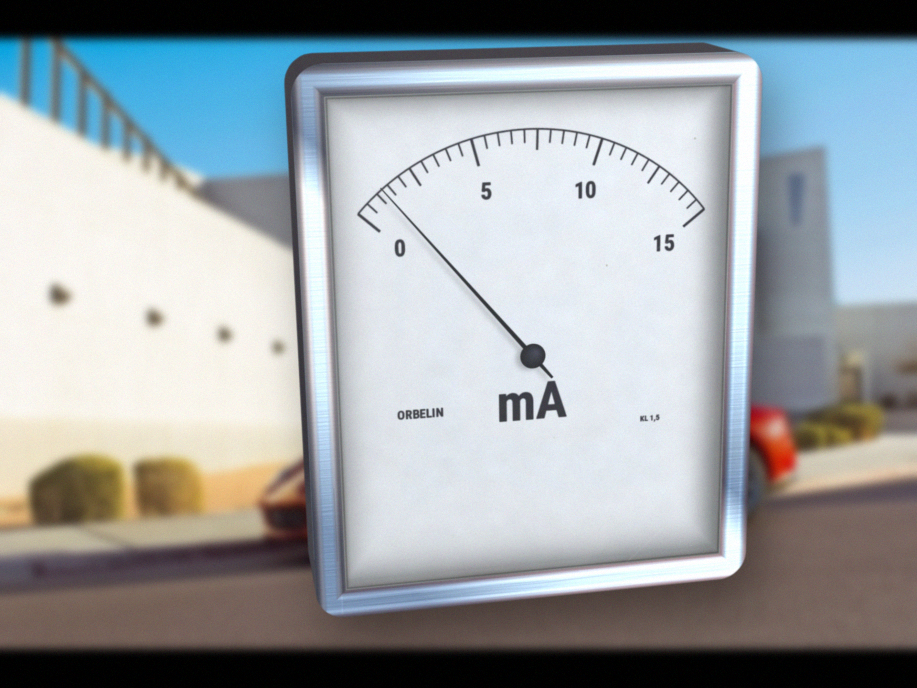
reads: 1.25
